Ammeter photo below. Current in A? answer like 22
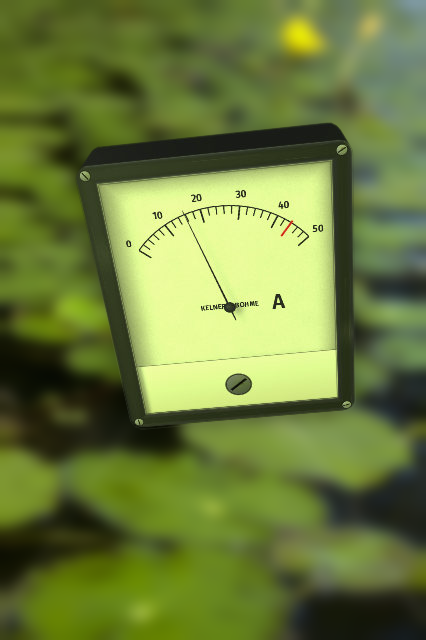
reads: 16
